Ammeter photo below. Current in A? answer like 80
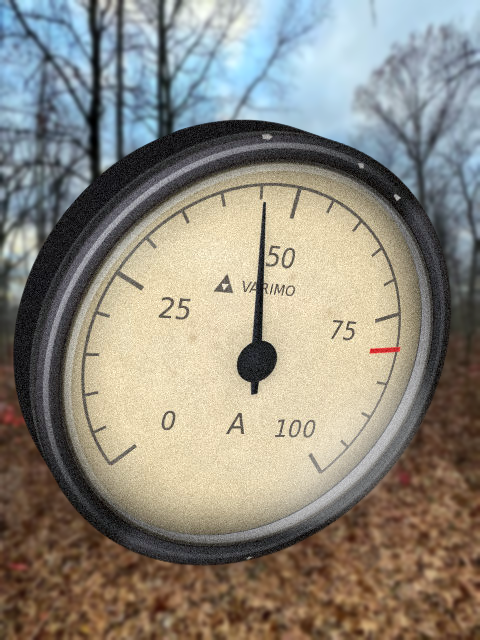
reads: 45
